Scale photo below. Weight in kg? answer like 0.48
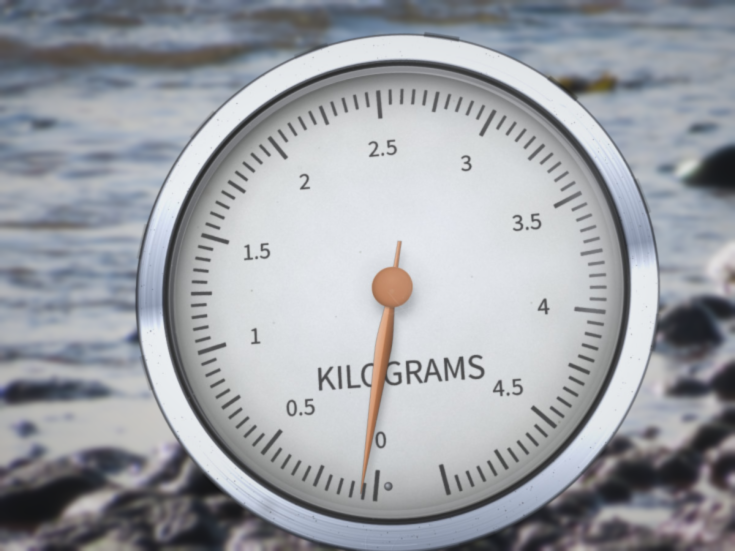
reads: 0.05
